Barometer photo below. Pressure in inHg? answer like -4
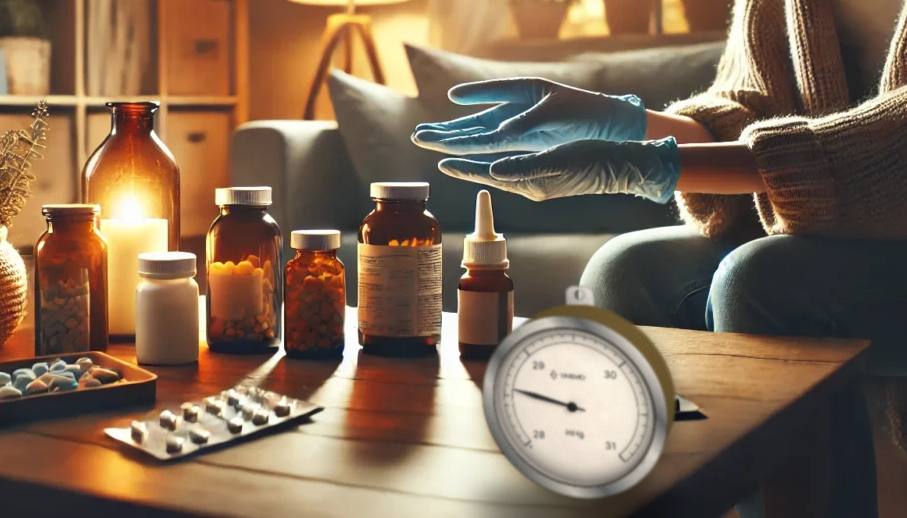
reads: 28.6
